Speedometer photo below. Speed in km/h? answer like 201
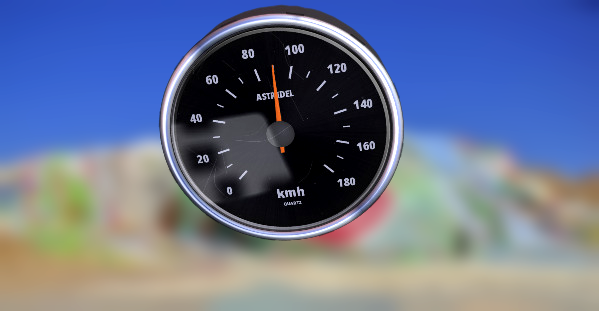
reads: 90
